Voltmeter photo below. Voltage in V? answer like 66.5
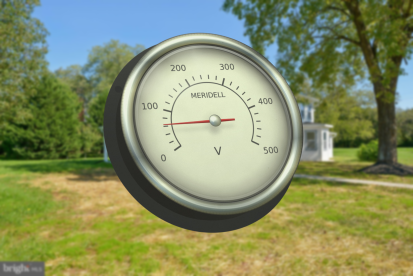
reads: 60
